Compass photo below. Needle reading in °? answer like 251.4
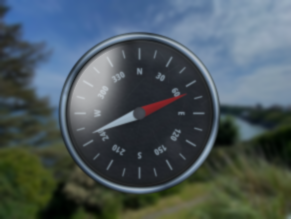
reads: 67.5
